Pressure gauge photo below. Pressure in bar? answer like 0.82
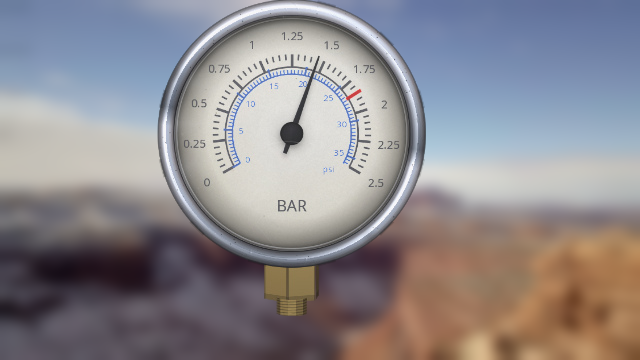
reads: 1.45
